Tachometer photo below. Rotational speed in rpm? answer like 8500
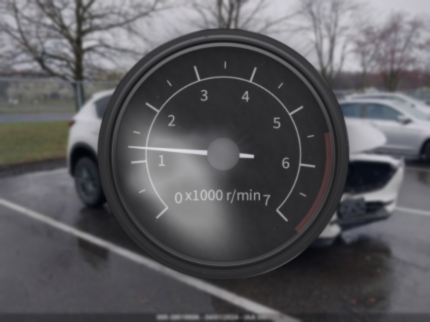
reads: 1250
